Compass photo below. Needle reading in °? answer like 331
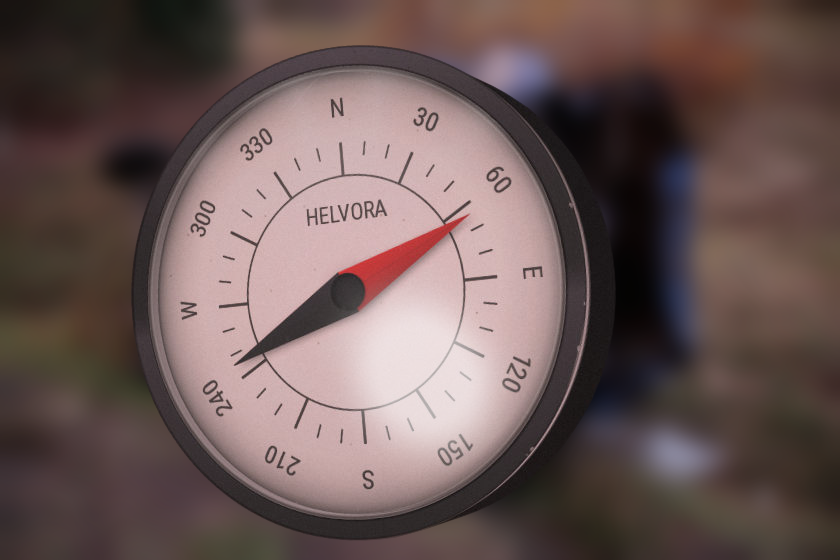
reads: 65
